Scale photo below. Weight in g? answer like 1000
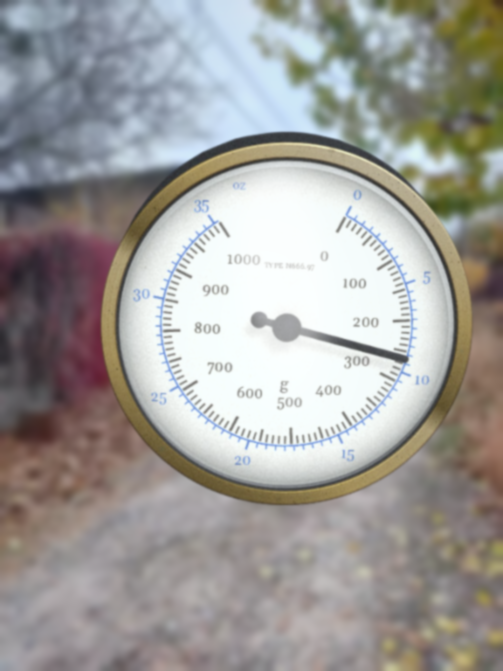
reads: 260
